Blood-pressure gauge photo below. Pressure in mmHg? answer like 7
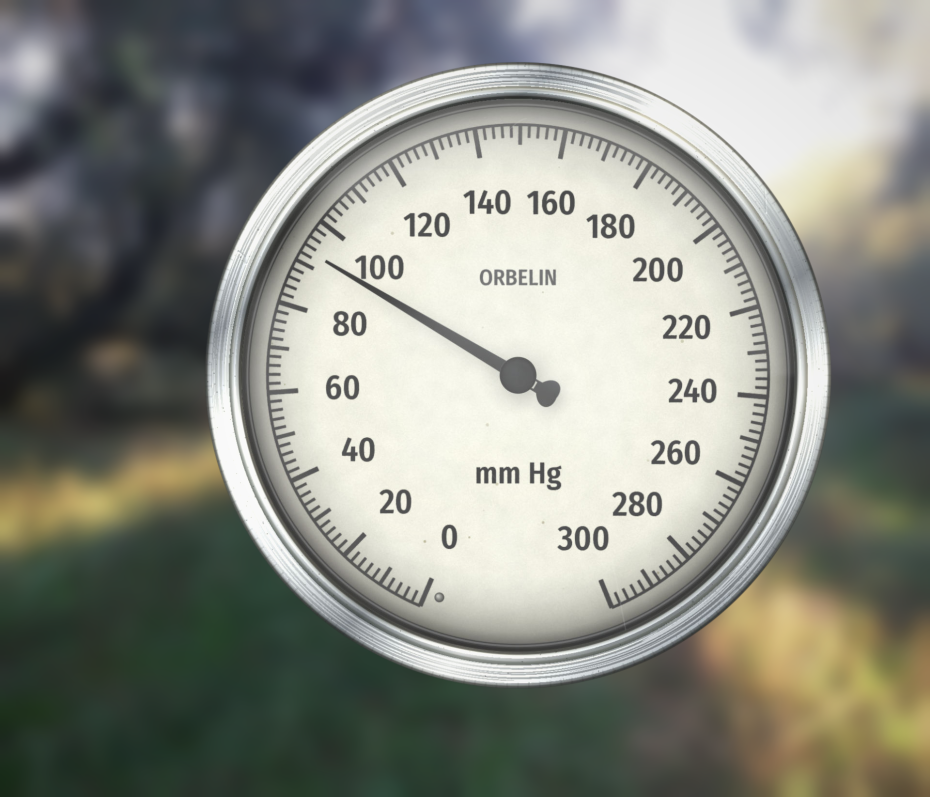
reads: 93
